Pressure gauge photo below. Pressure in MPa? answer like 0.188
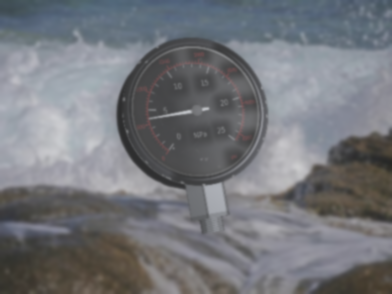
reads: 4
